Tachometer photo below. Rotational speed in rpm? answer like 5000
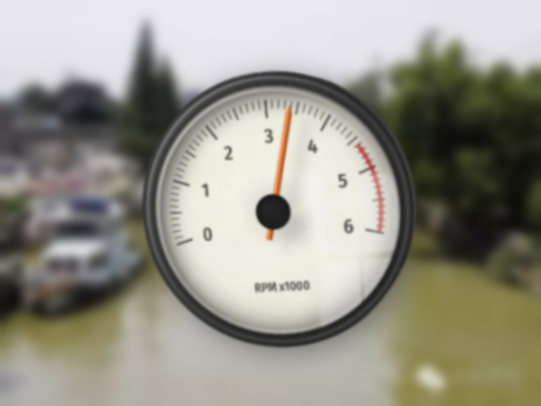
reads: 3400
